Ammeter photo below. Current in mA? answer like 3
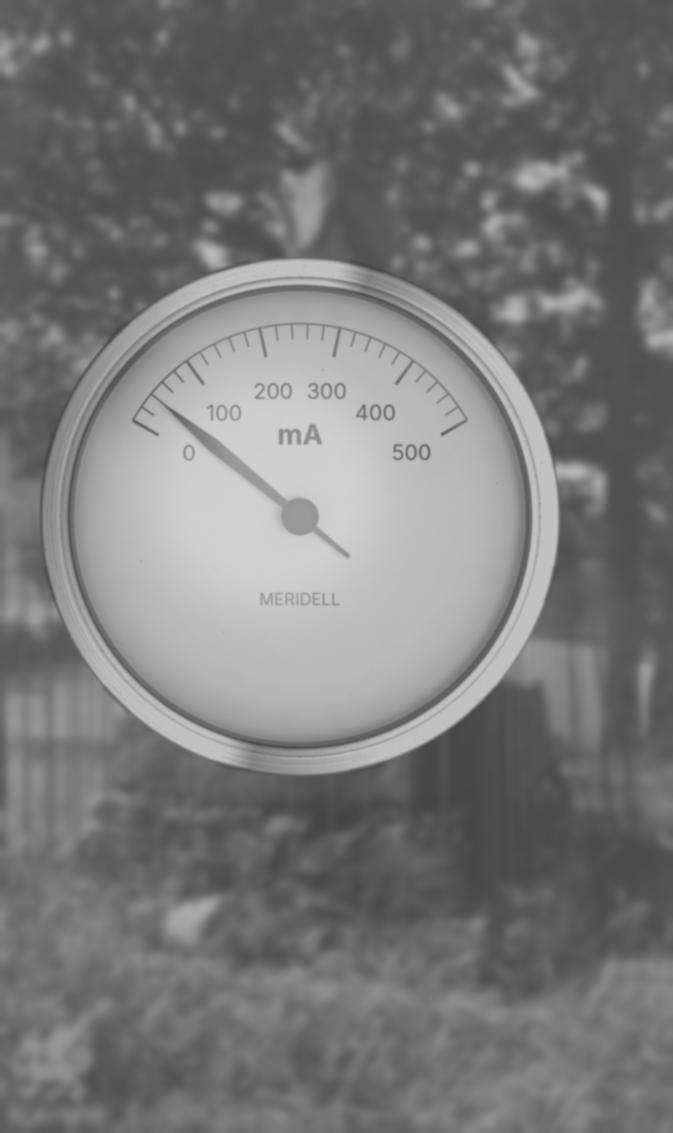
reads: 40
